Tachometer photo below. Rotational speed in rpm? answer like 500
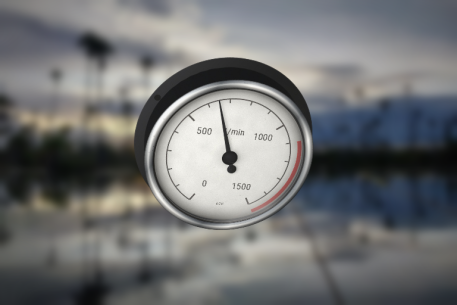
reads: 650
